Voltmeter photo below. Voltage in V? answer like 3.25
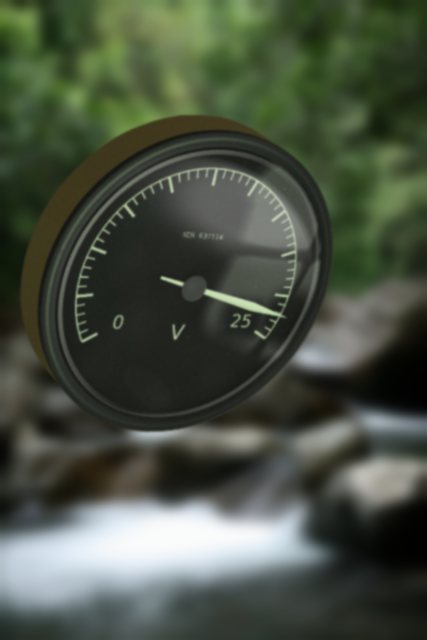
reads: 23.5
